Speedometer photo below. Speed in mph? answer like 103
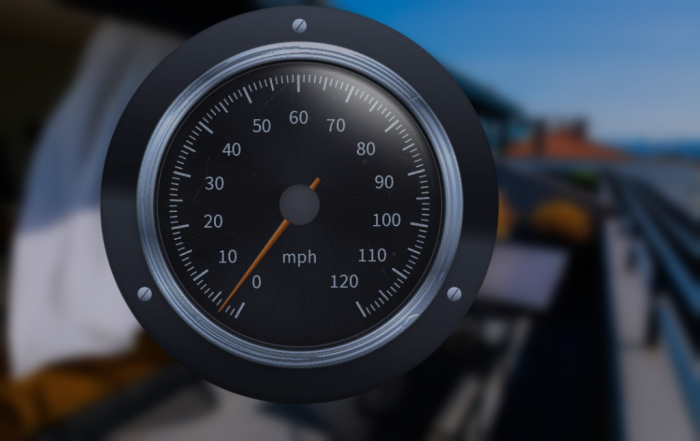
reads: 3
